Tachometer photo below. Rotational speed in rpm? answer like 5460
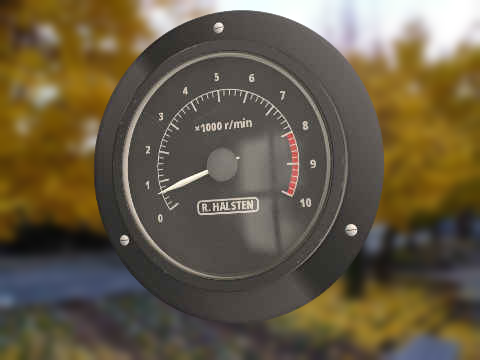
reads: 600
